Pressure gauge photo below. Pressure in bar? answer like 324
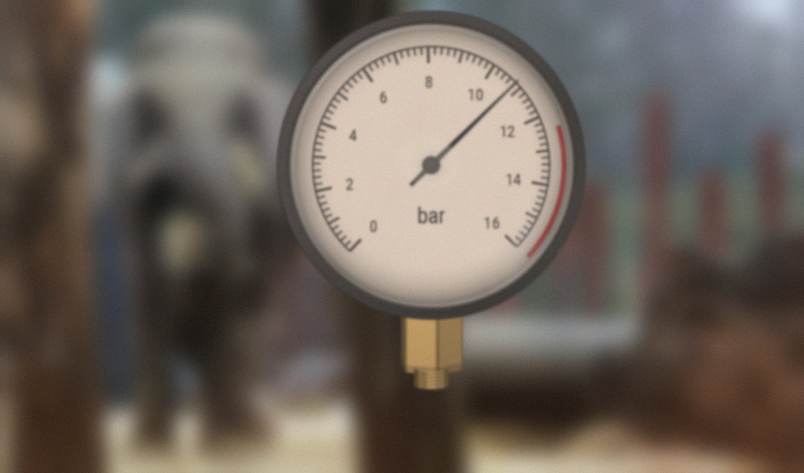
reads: 10.8
